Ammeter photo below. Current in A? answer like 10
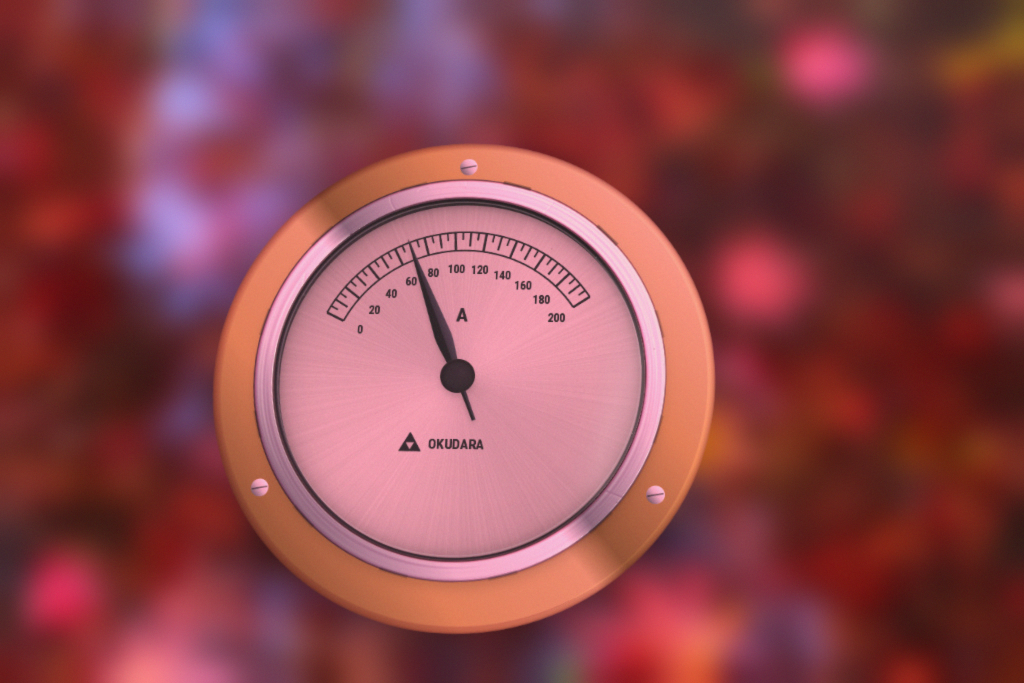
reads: 70
